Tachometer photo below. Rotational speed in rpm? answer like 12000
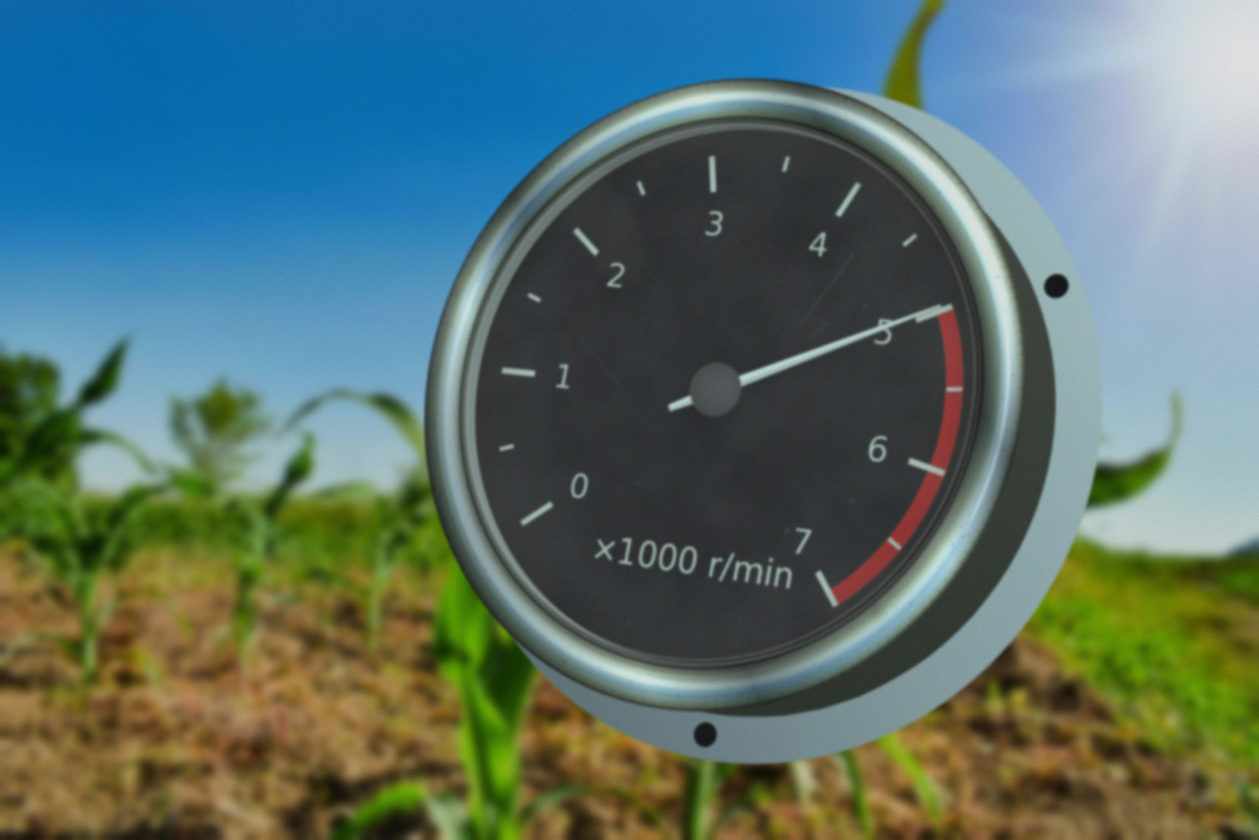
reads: 5000
